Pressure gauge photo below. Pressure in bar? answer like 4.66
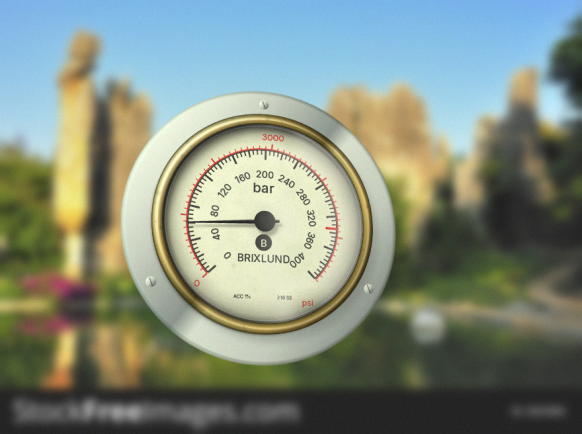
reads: 60
